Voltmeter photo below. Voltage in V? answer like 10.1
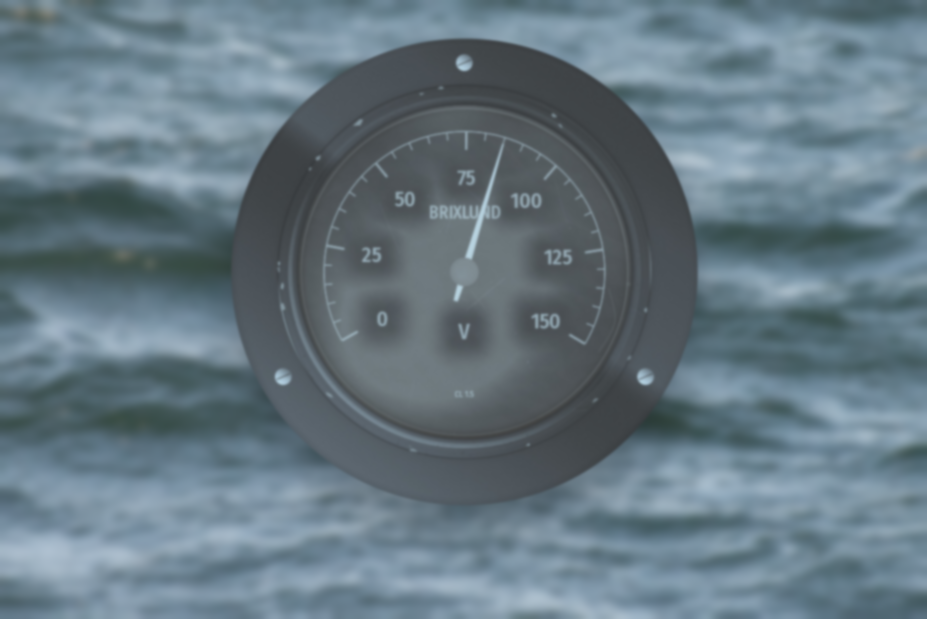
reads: 85
